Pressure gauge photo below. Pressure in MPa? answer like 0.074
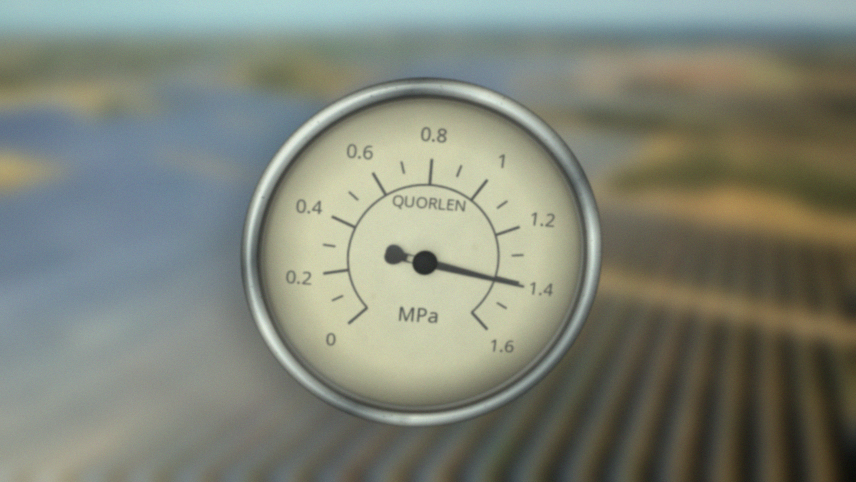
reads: 1.4
